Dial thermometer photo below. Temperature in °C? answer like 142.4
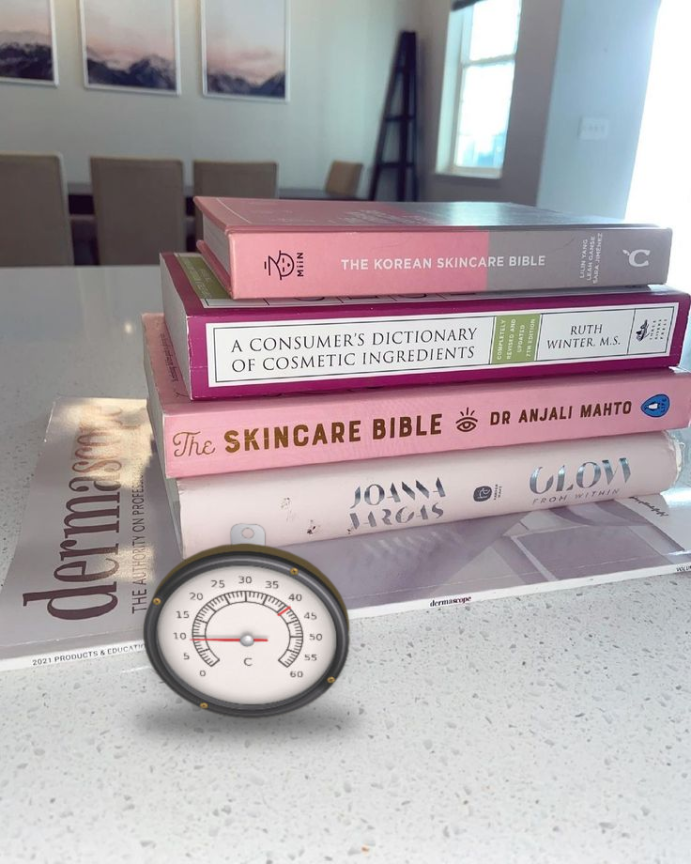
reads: 10
